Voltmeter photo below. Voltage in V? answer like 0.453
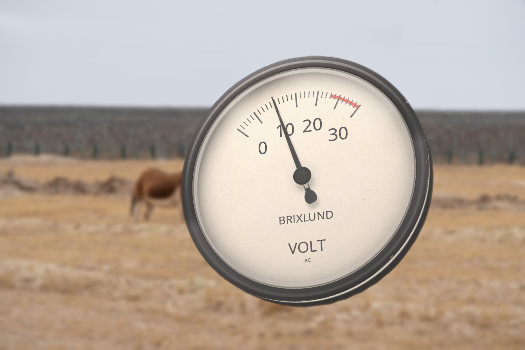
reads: 10
